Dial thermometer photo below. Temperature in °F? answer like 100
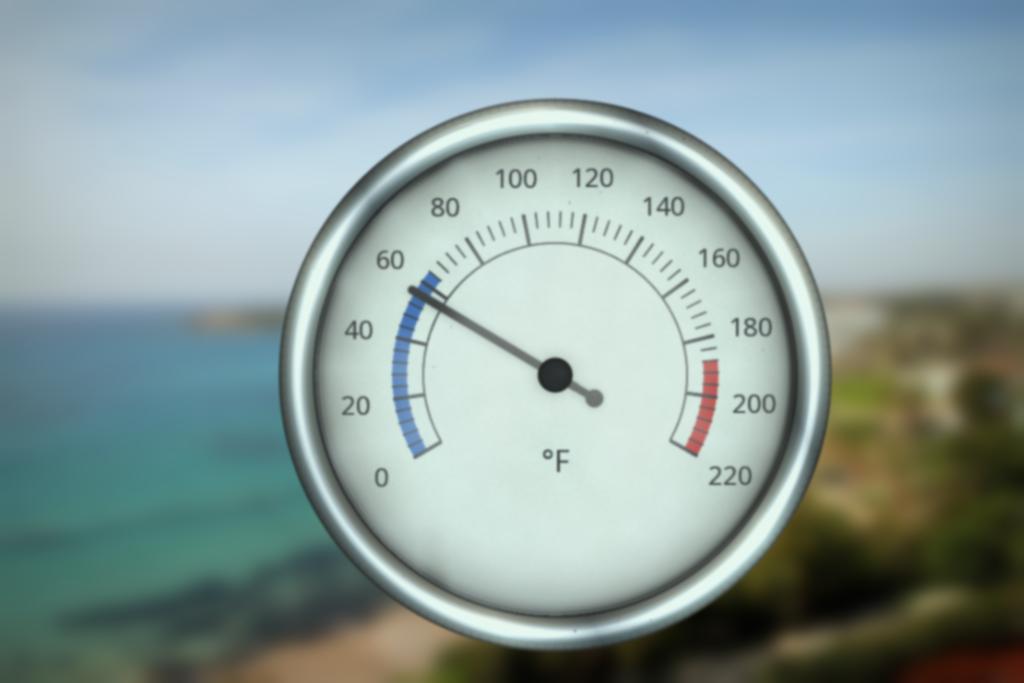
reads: 56
